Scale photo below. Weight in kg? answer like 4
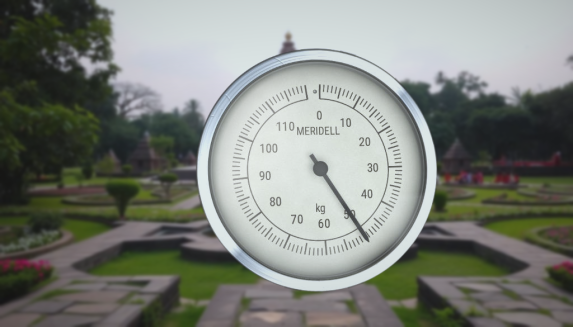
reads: 50
